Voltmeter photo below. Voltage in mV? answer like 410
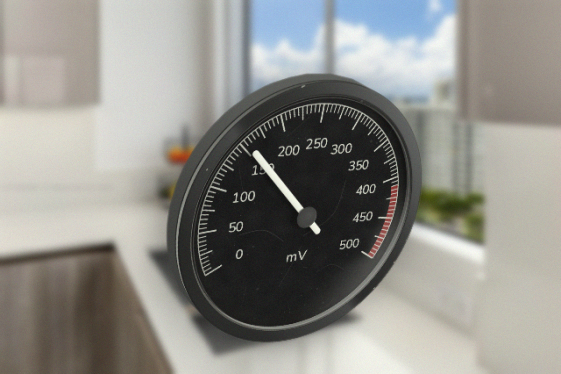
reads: 155
